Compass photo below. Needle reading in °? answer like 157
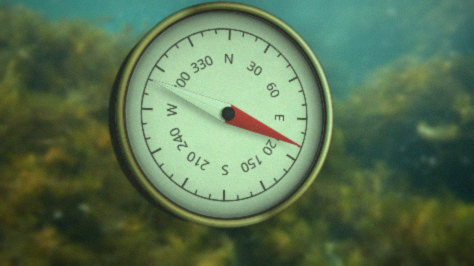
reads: 110
